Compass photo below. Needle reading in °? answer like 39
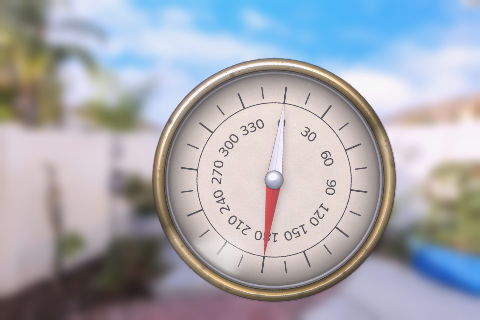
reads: 180
